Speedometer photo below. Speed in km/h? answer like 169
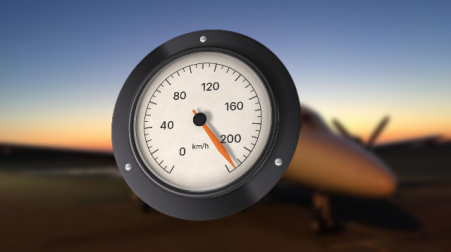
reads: 215
